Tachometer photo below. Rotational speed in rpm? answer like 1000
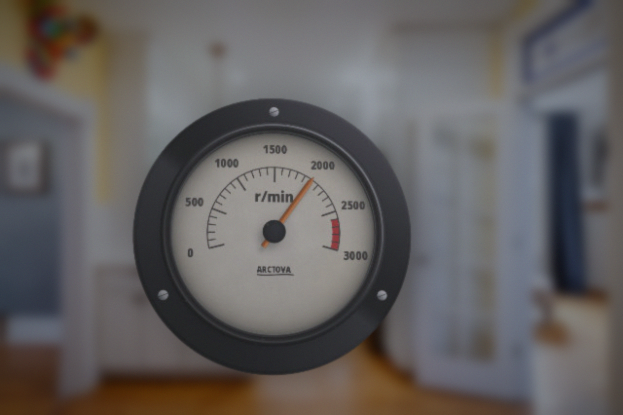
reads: 2000
